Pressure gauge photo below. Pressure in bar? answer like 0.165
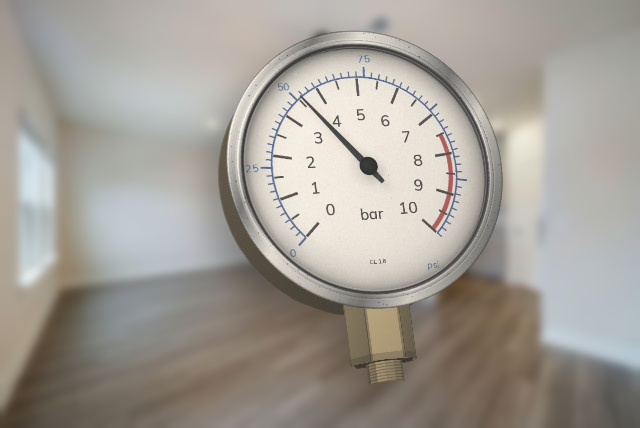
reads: 3.5
